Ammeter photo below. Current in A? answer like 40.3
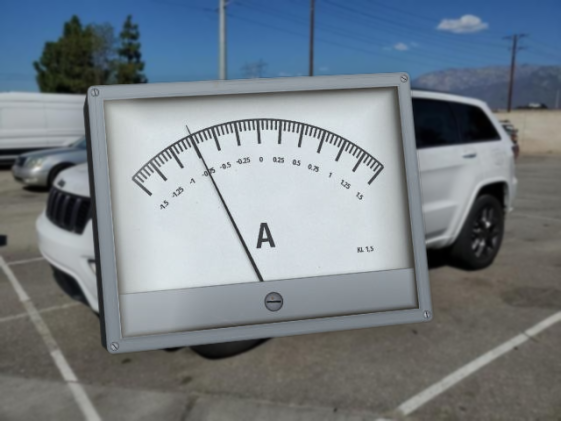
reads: -0.75
